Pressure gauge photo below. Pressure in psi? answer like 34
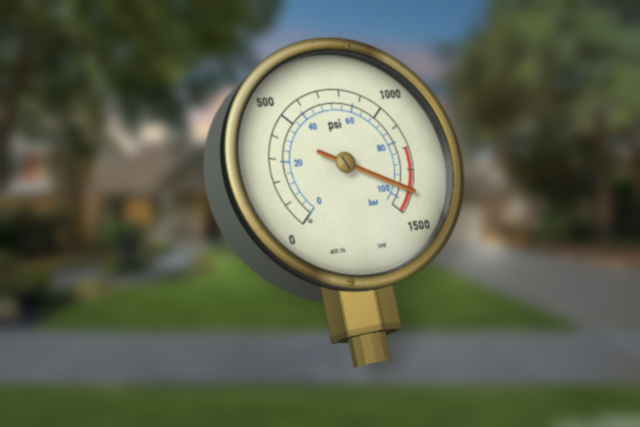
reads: 1400
